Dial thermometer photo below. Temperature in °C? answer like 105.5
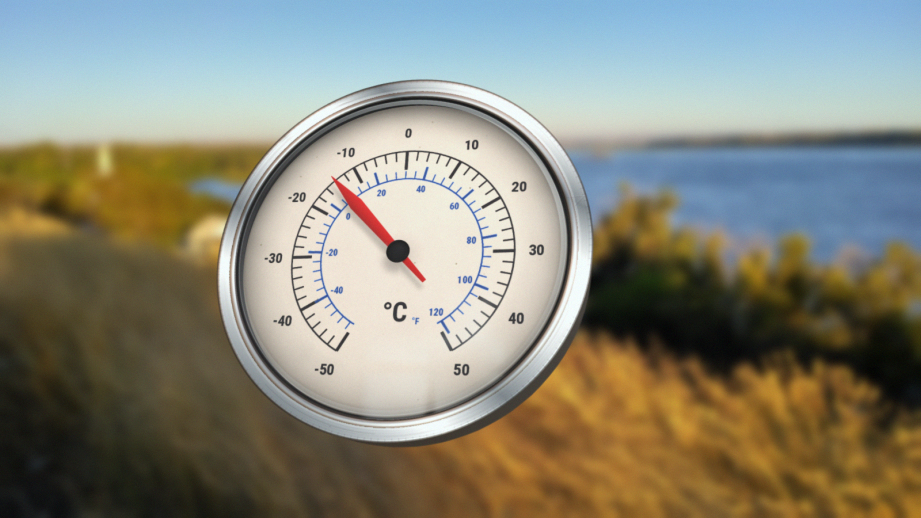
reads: -14
